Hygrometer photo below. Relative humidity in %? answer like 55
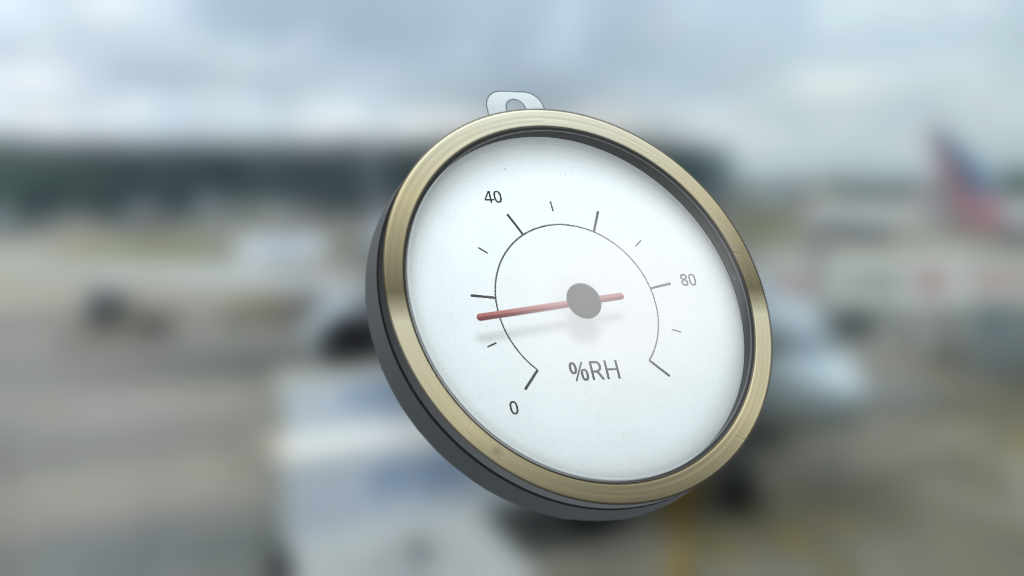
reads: 15
